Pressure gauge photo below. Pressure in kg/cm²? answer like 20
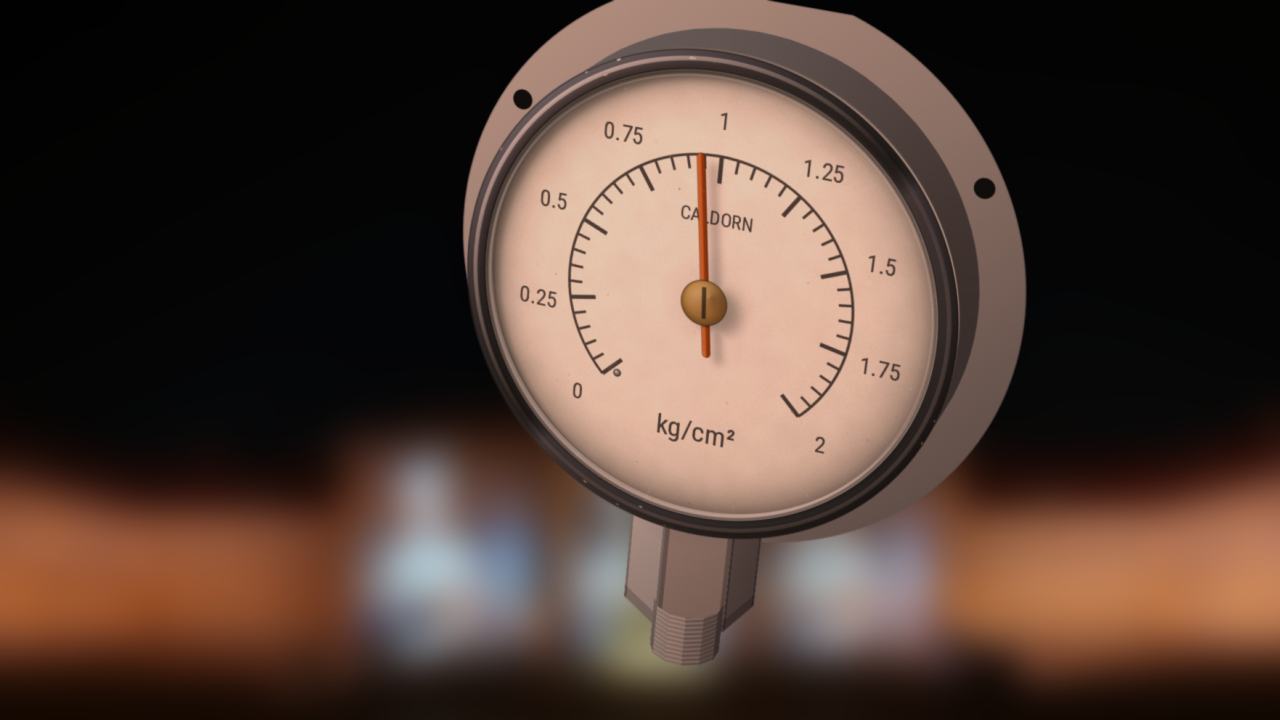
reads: 0.95
